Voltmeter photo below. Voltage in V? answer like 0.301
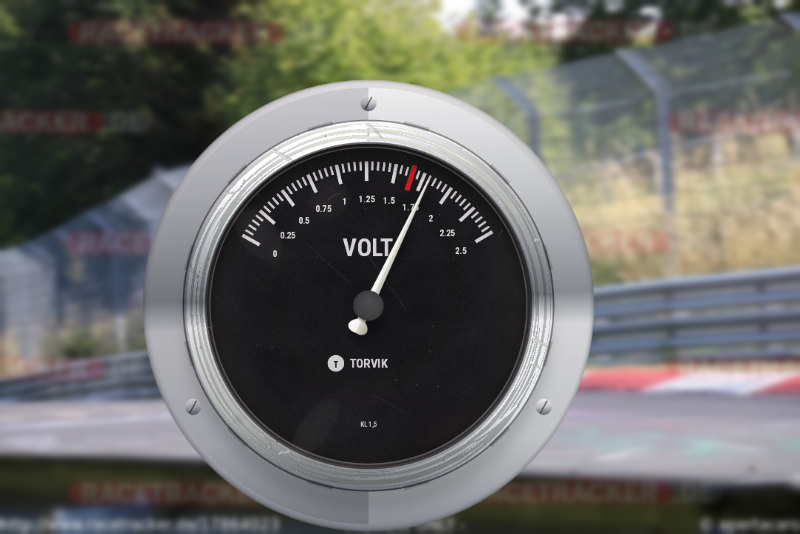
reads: 1.8
